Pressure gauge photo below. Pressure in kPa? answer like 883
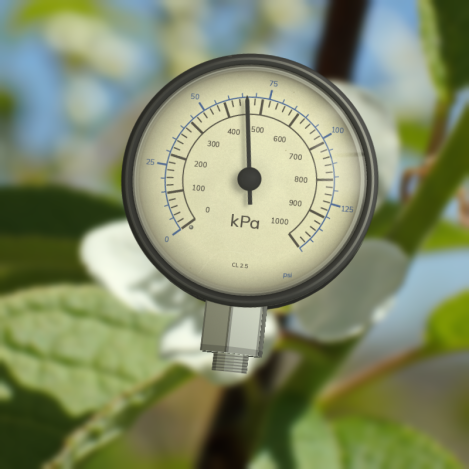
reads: 460
